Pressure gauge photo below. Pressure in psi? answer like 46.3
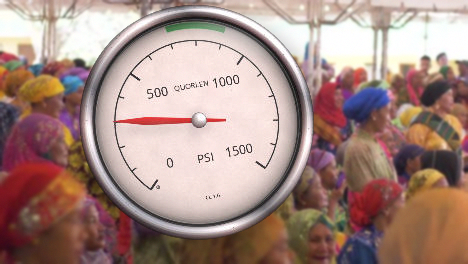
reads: 300
